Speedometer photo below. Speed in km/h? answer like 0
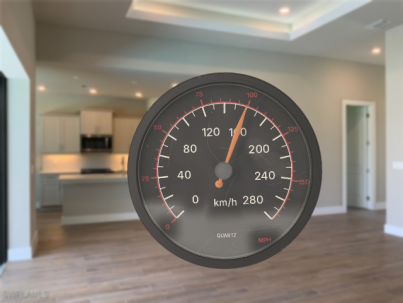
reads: 160
